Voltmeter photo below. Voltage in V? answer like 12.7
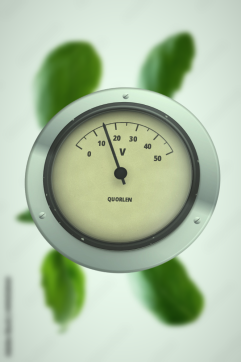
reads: 15
